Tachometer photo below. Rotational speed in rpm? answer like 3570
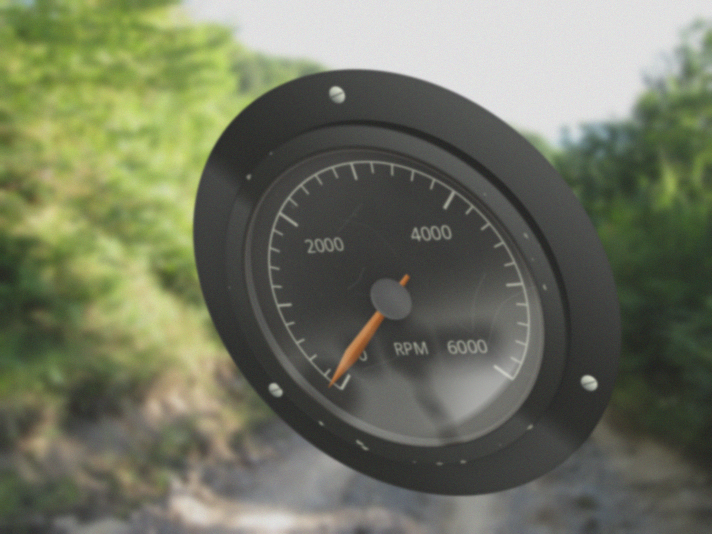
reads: 100
